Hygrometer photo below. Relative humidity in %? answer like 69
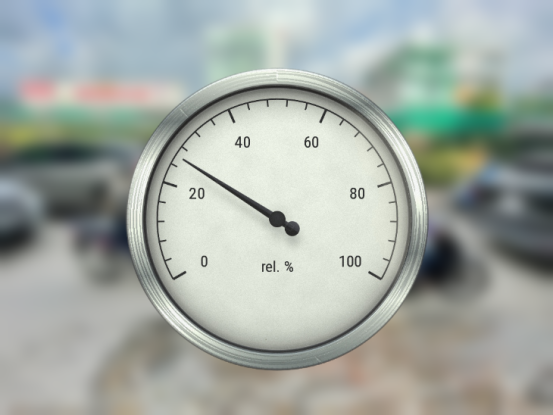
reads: 26
